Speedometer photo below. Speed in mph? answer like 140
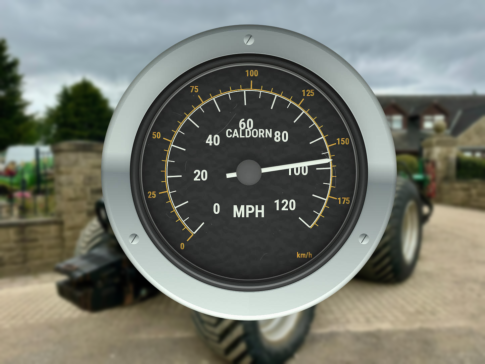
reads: 97.5
